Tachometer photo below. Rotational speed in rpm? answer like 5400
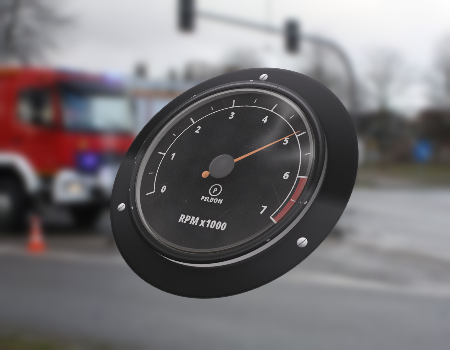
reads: 5000
